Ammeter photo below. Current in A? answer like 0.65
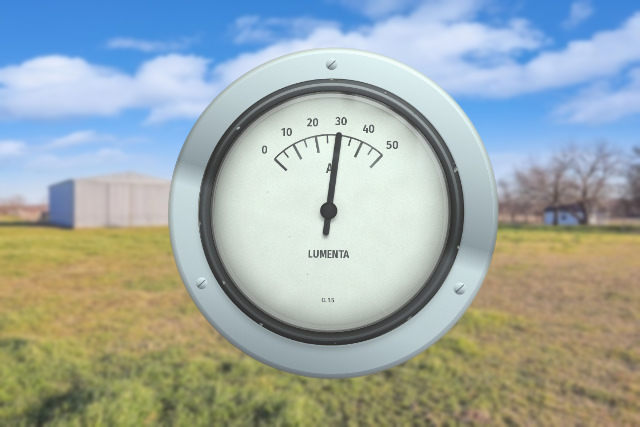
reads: 30
